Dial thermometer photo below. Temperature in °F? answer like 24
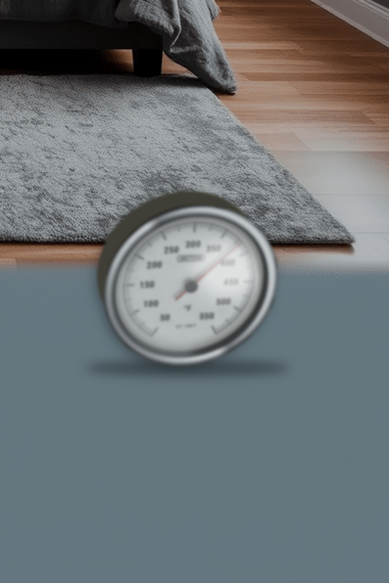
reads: 375
